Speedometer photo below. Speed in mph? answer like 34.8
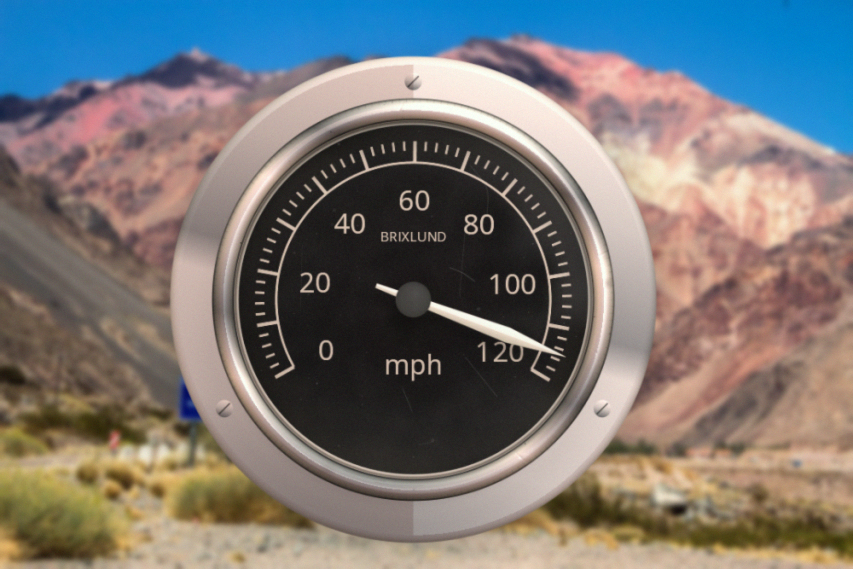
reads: 115
